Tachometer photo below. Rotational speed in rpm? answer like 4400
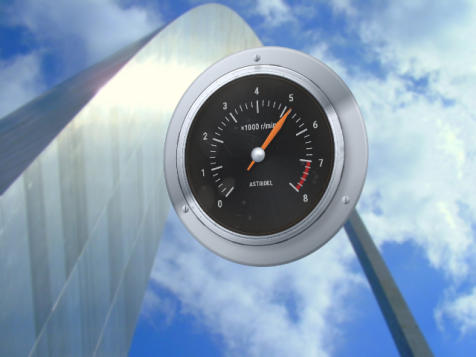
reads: 5200
